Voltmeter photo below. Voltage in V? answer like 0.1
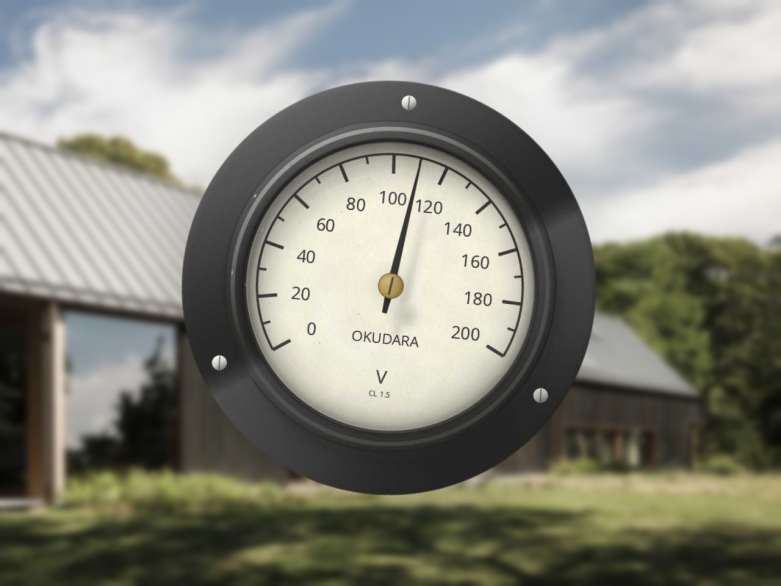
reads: 110
